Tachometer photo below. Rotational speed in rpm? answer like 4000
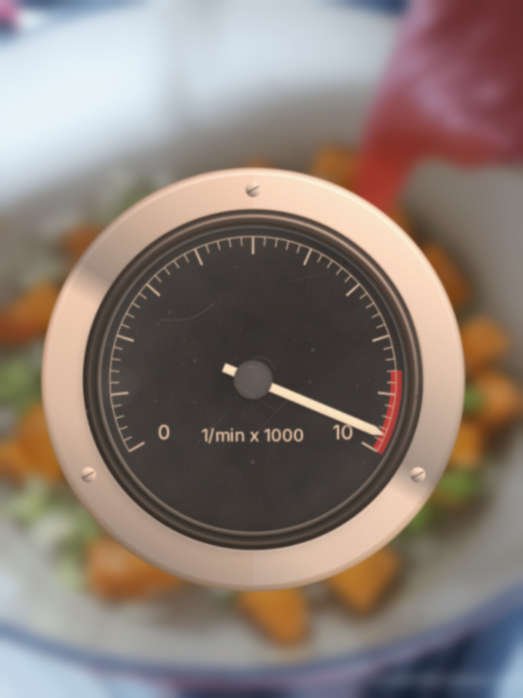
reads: 9700
